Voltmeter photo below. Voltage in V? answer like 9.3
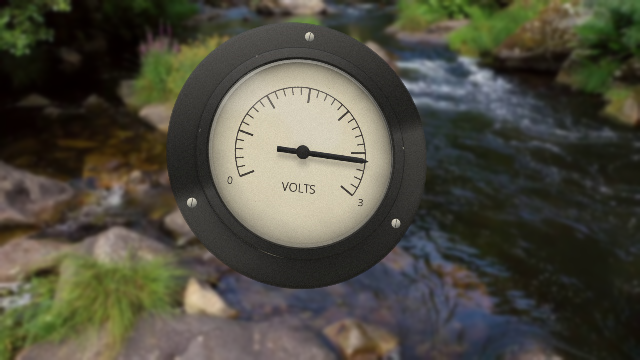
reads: 2.6
